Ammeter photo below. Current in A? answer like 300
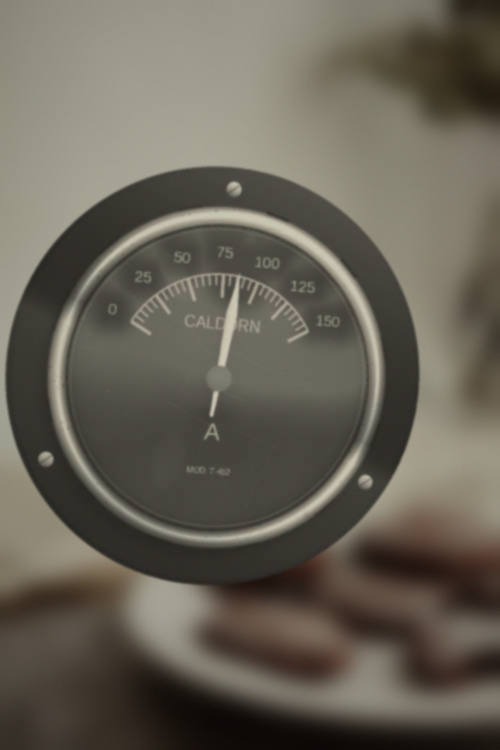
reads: 85
